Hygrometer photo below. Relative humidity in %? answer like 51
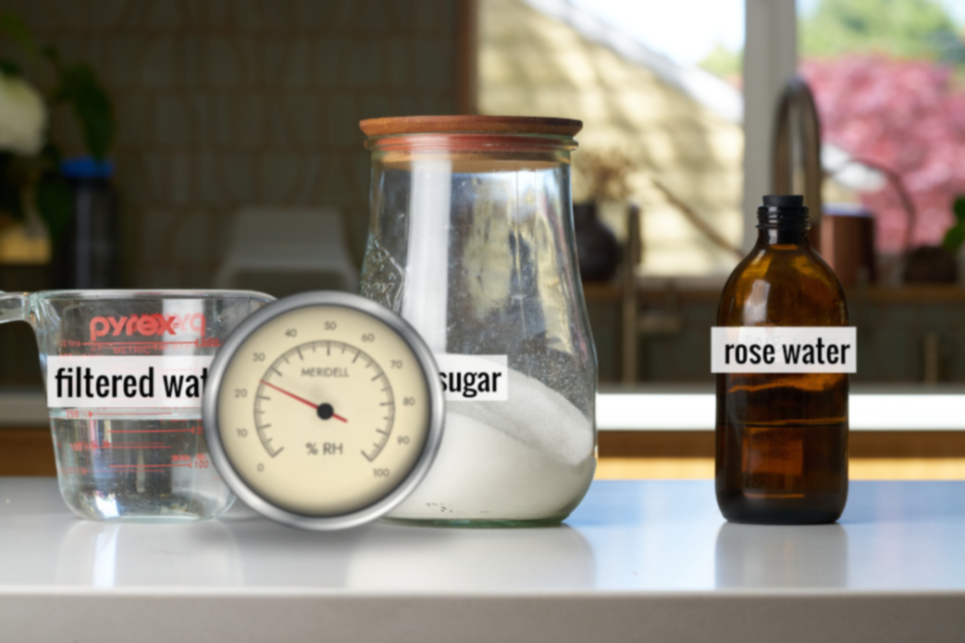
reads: 25
